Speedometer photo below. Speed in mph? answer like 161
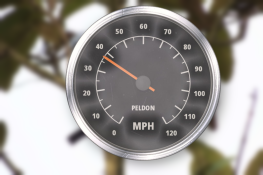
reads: 37.5
